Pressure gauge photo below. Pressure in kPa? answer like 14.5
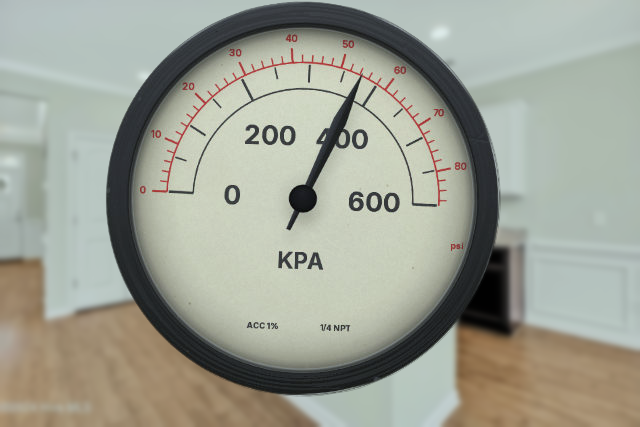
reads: 375
